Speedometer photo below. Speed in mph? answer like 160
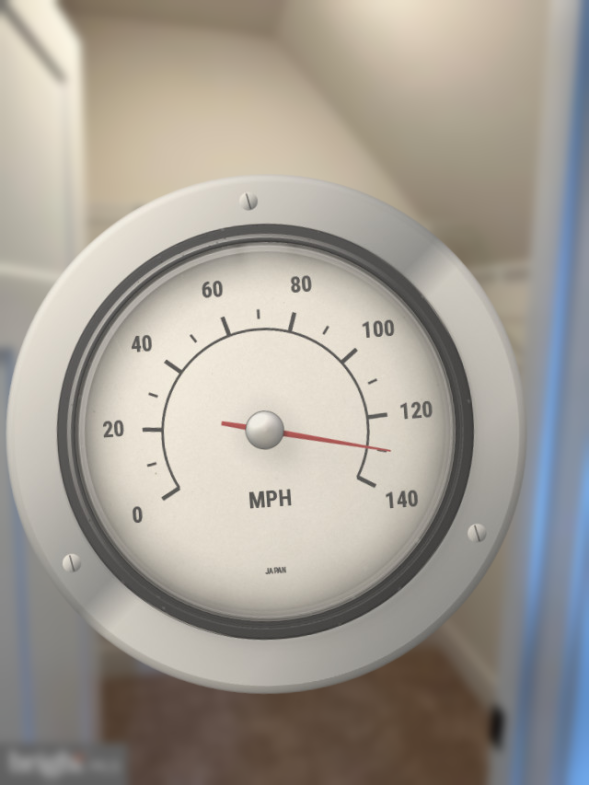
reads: 130
